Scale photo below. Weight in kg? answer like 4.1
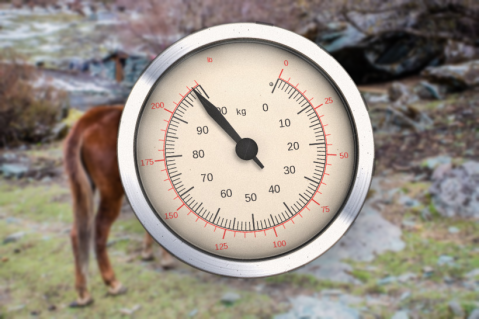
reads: 98
